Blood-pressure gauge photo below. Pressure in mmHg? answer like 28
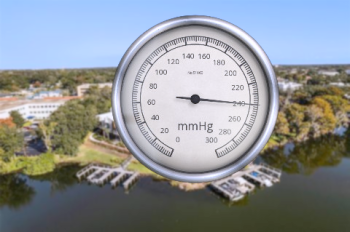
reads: 240
